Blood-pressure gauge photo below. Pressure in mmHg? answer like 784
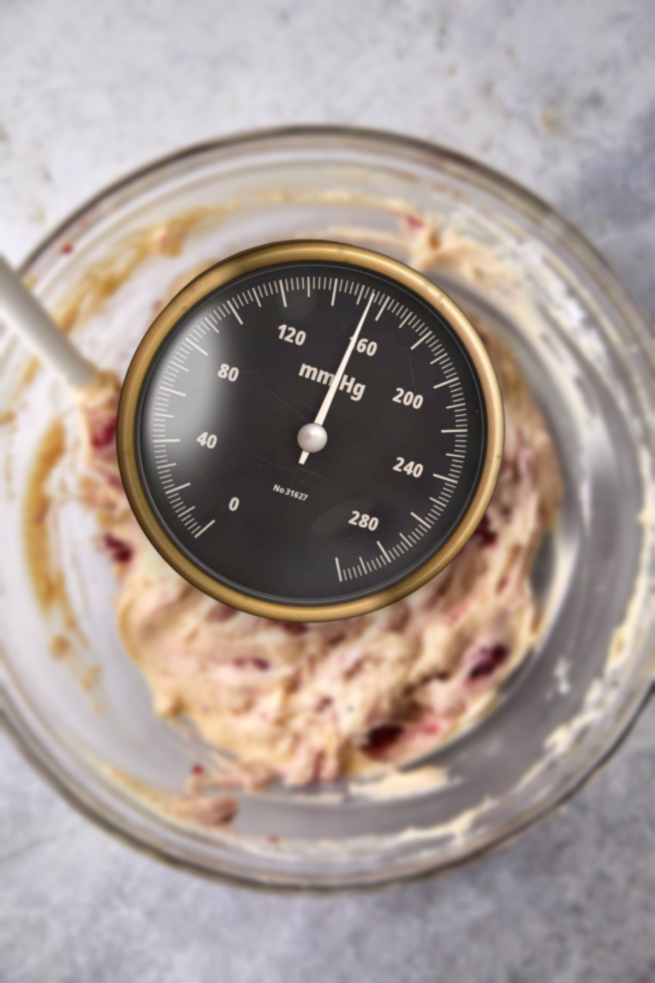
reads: 154
